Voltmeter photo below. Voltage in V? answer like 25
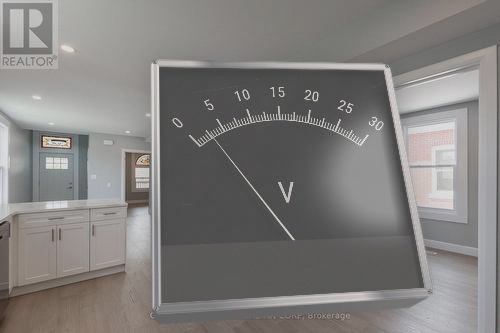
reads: 2.5
